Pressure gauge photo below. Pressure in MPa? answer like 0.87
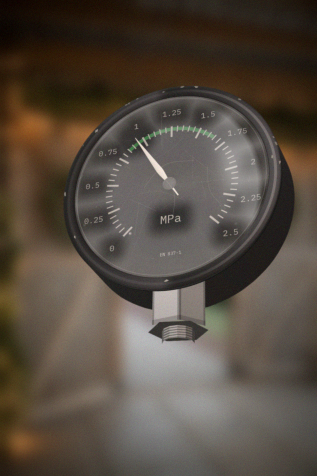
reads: 0.95
